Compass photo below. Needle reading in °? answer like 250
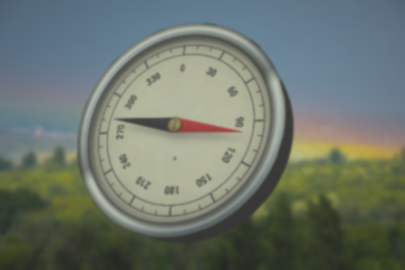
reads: 100
